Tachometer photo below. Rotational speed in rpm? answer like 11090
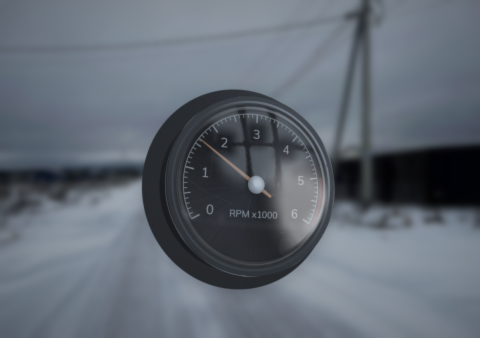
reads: 1600
